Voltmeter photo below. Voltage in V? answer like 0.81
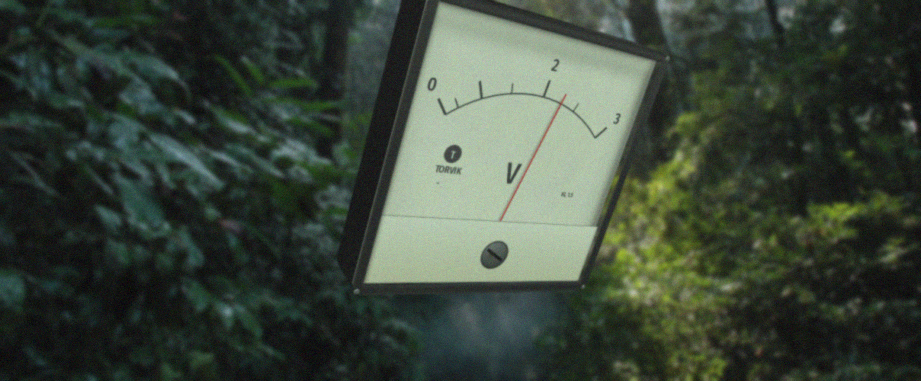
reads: 2.25
